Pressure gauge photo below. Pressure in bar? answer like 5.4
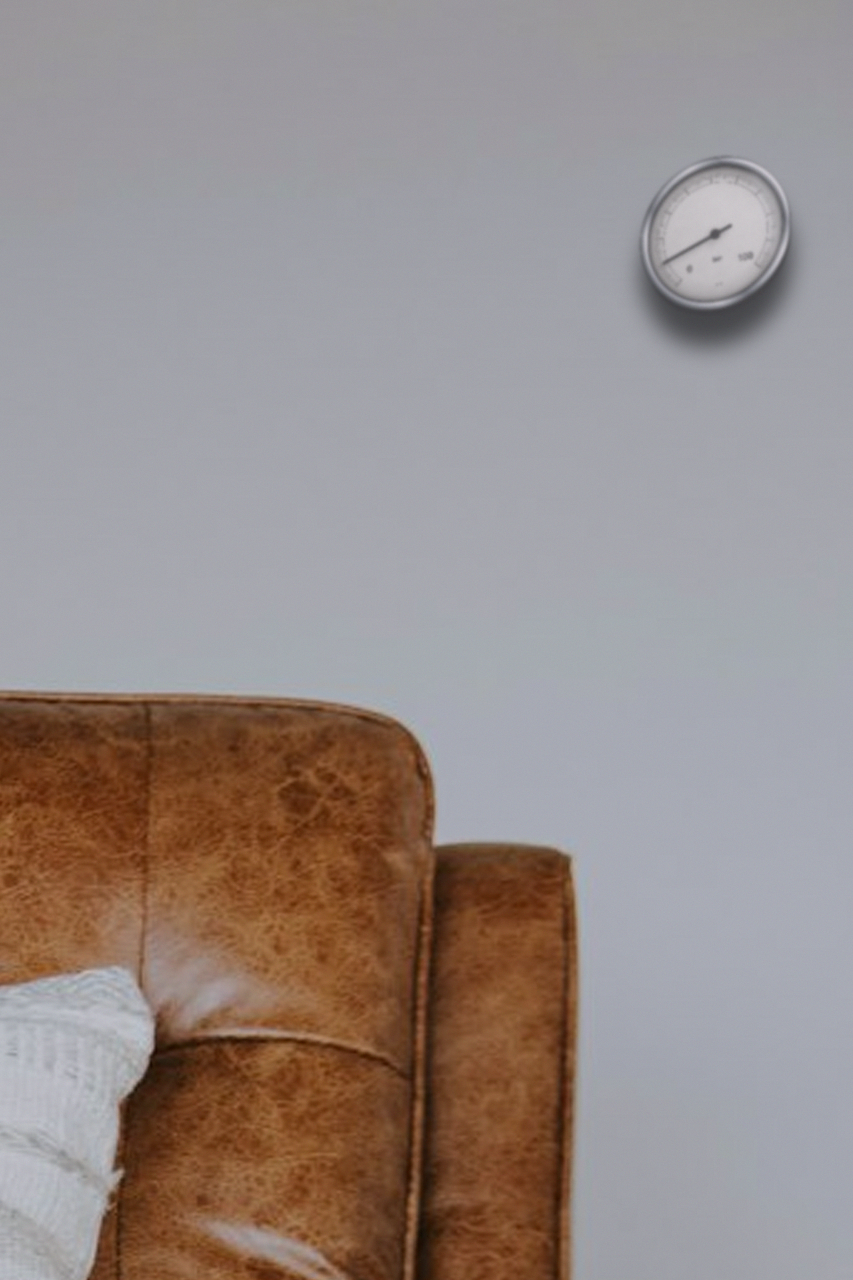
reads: 10
